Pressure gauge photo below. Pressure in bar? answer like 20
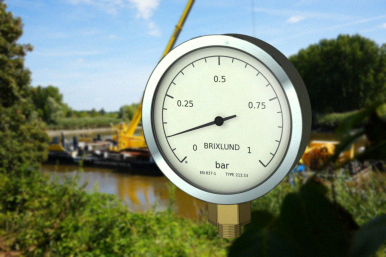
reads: 0.1
